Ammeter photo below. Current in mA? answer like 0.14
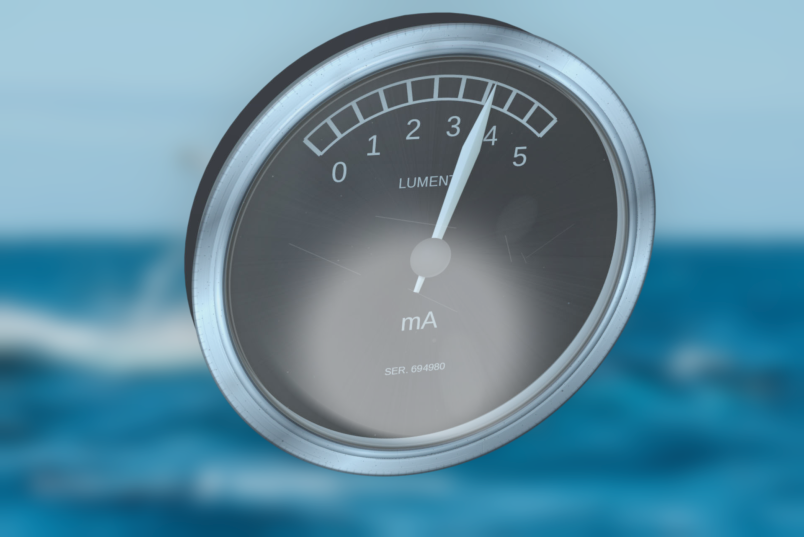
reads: 3.5
